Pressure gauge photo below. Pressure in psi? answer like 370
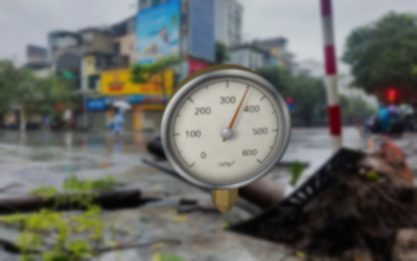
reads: 350
